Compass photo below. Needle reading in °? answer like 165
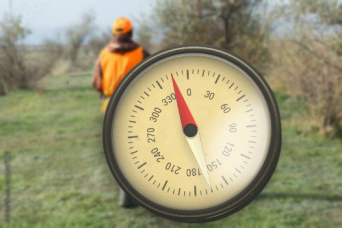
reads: 345
